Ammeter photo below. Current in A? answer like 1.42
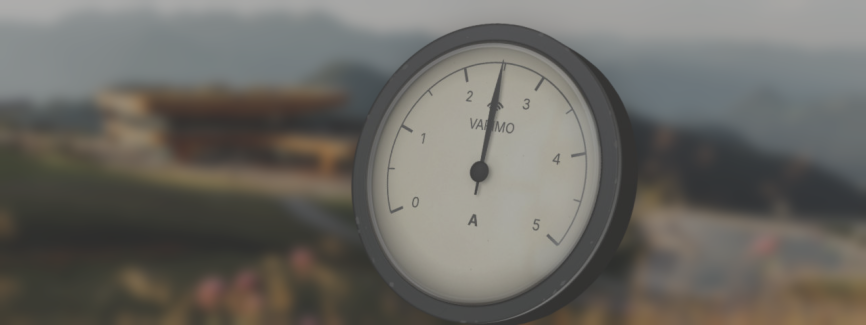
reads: 2.5
